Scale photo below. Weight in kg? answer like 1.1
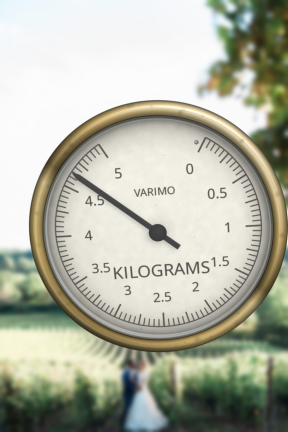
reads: 4.65
